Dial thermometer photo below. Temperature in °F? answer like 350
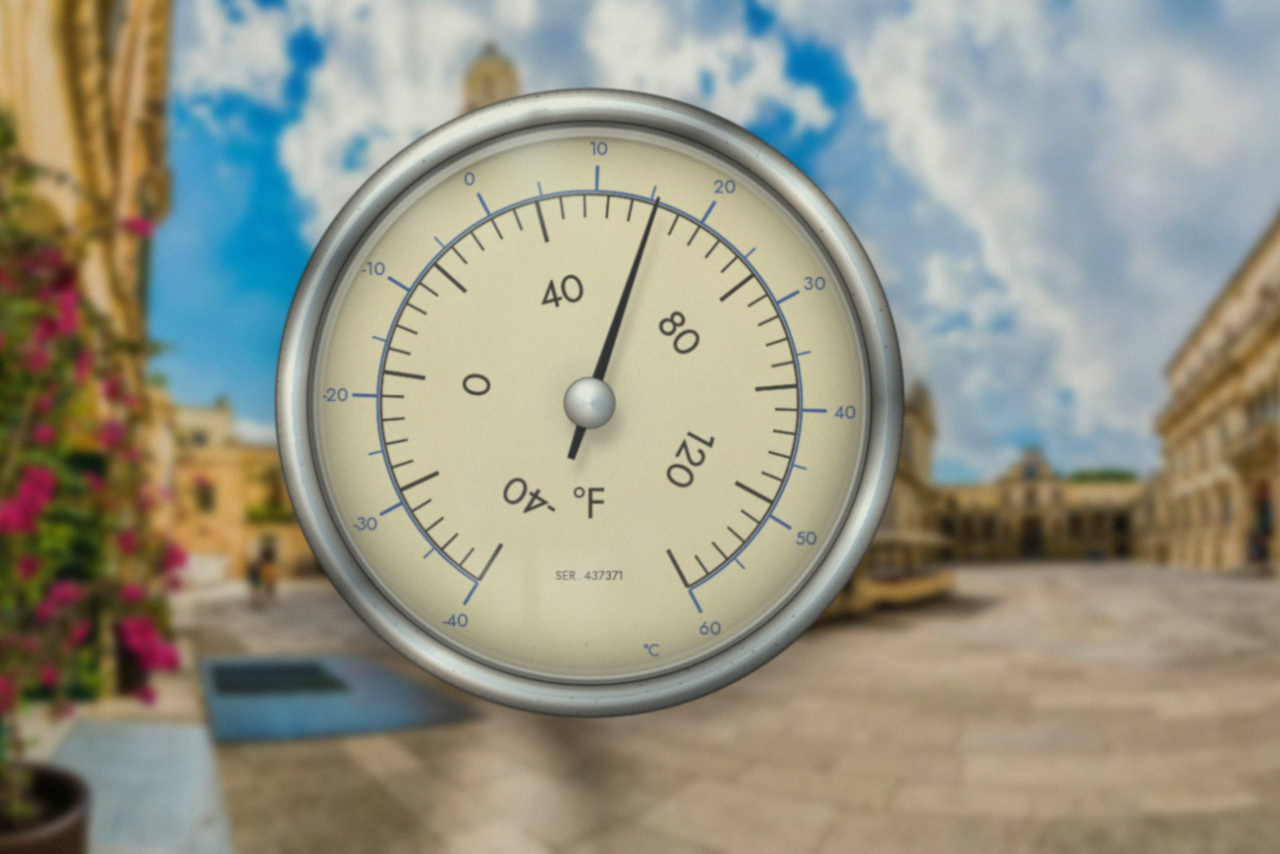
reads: 60
